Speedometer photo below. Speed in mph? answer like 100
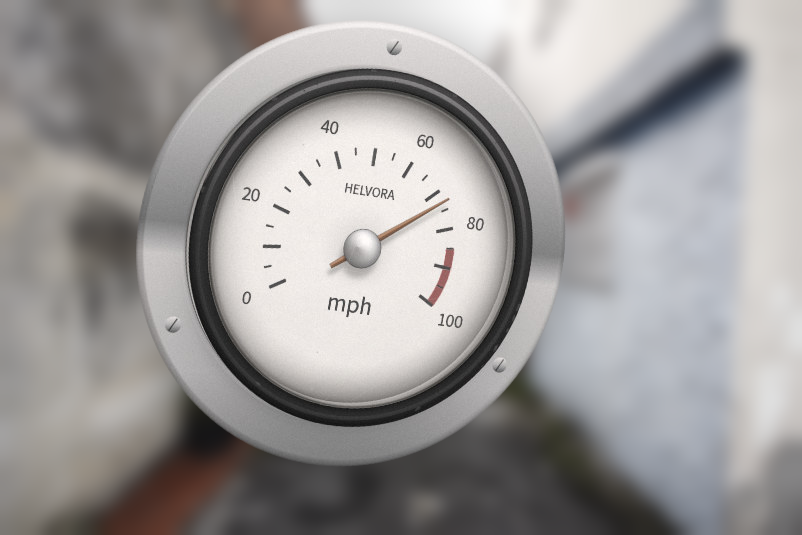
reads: 72.5
